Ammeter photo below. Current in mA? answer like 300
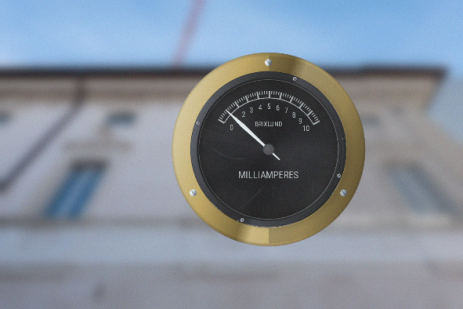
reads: 1
